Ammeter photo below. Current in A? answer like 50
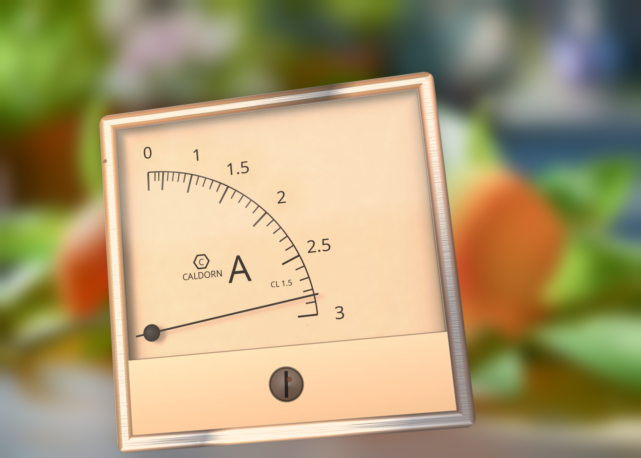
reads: 2.85
